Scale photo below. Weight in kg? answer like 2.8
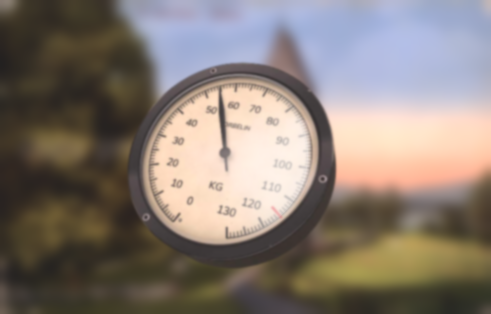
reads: 55
